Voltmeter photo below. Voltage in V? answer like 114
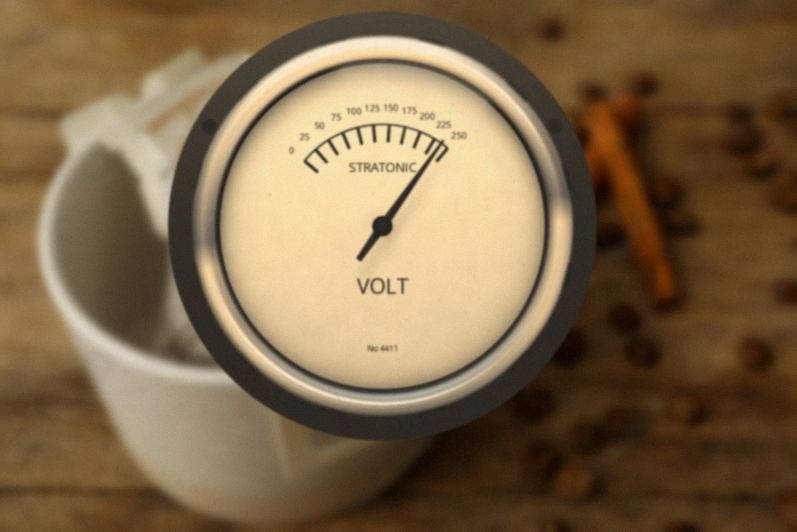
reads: 237.5
